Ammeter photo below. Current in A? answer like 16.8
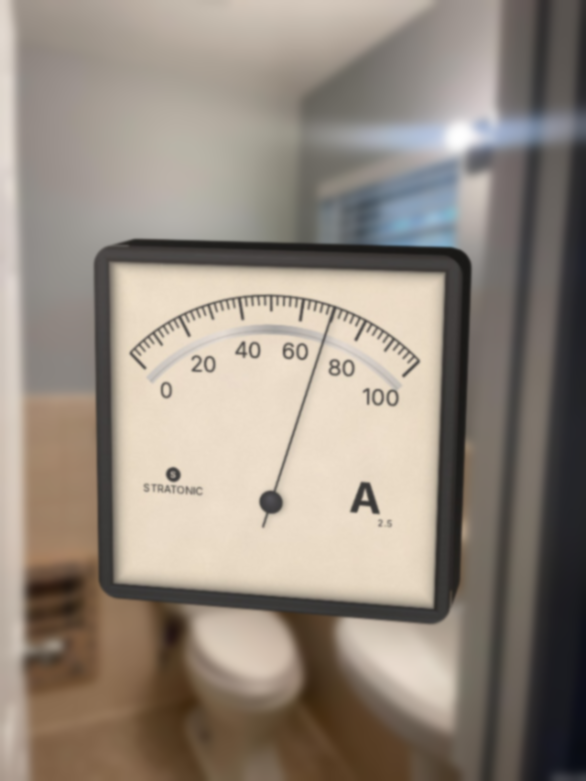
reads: 70
